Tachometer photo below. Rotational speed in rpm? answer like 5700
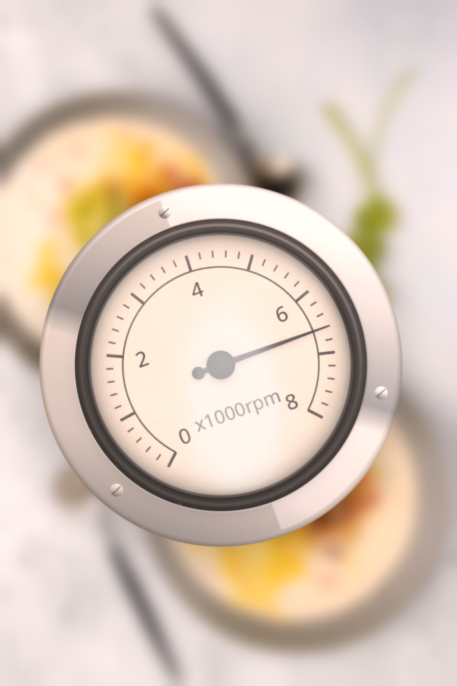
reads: 6600
